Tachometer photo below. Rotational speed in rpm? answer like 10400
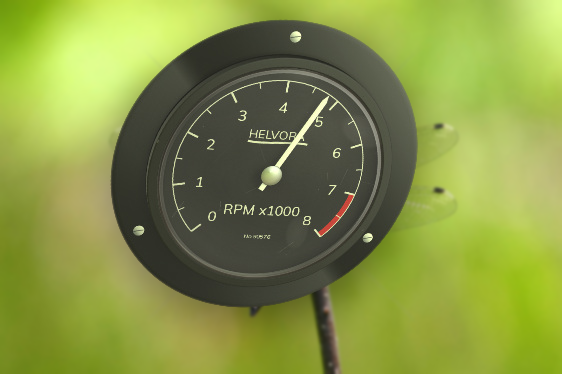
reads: 4750
